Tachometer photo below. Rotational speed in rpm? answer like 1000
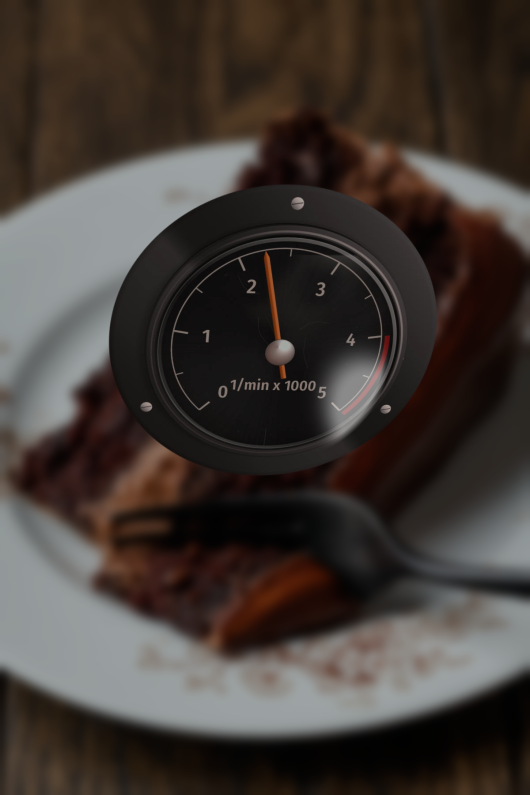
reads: 2250
